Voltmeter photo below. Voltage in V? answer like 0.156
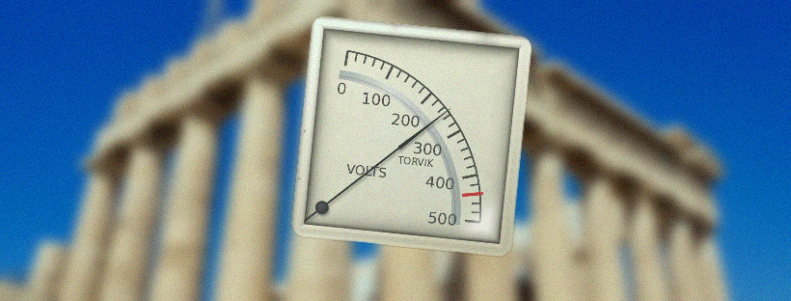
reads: 250
